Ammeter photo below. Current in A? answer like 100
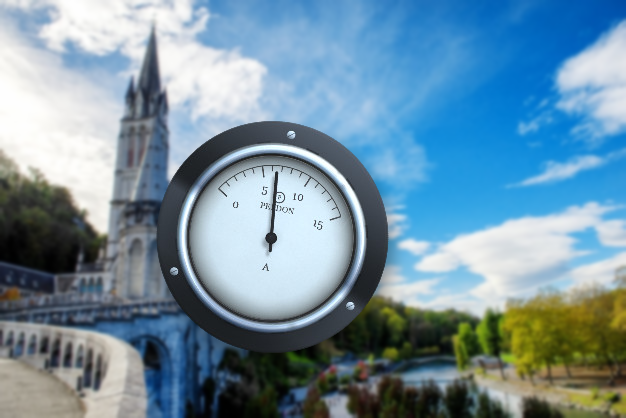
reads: 6.5
